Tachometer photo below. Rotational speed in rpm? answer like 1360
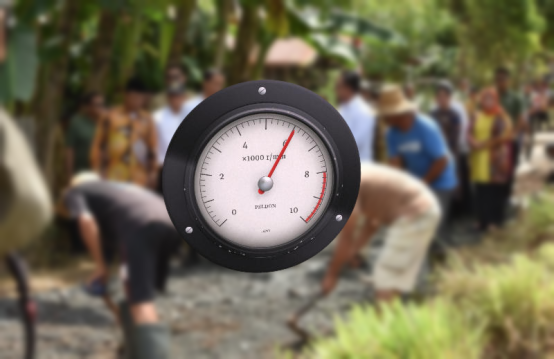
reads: 6000
